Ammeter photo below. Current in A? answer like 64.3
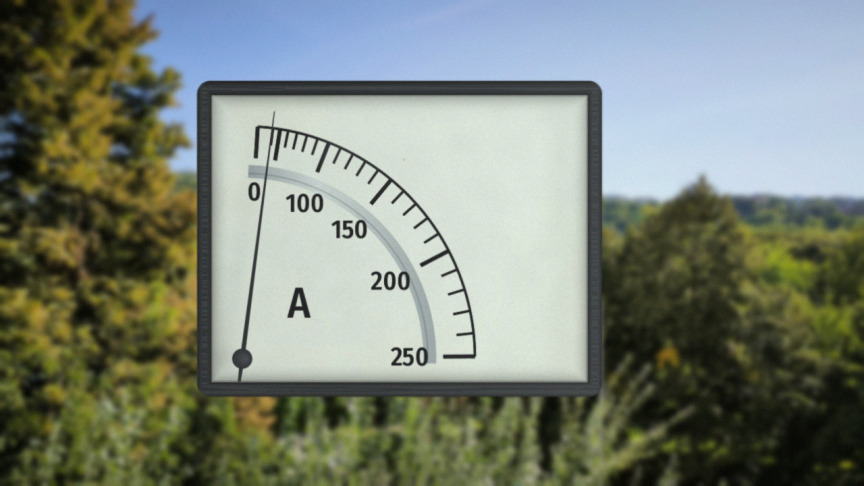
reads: 40
